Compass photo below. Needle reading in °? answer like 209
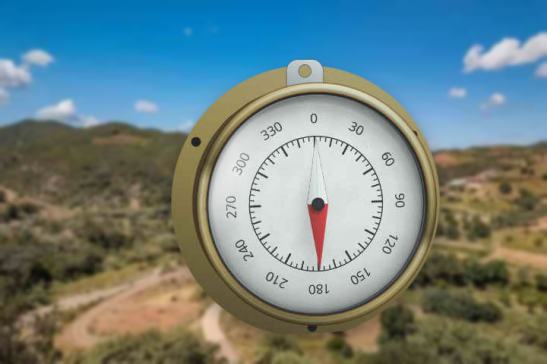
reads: 180
